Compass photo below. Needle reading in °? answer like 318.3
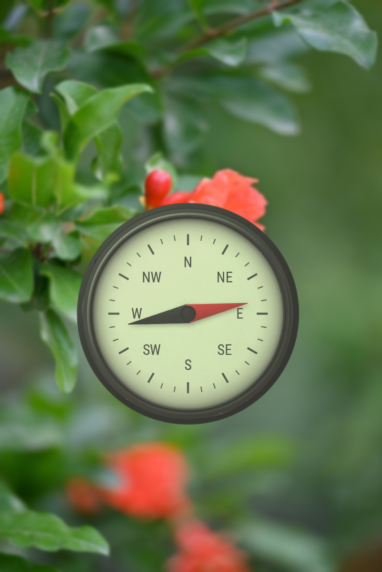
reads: 80
